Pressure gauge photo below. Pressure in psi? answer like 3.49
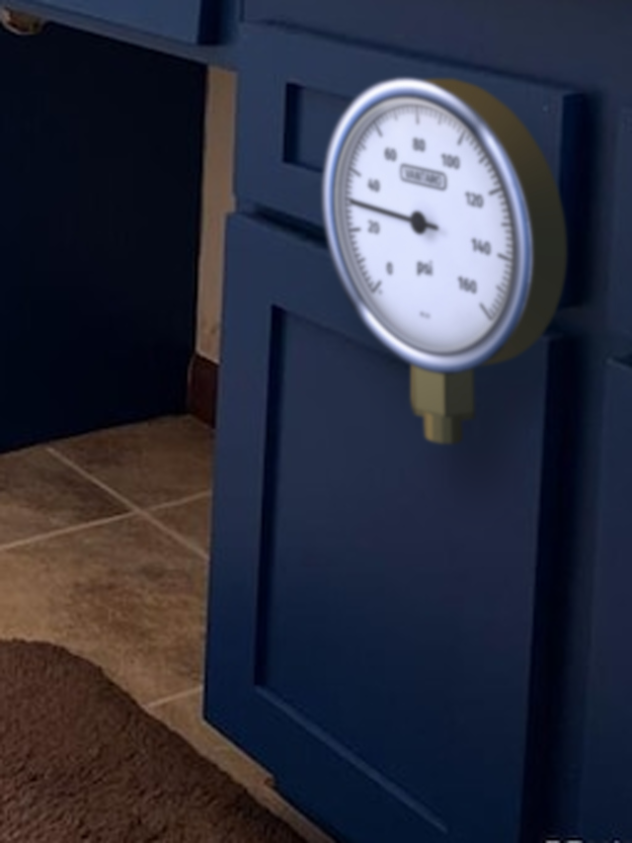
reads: 30
